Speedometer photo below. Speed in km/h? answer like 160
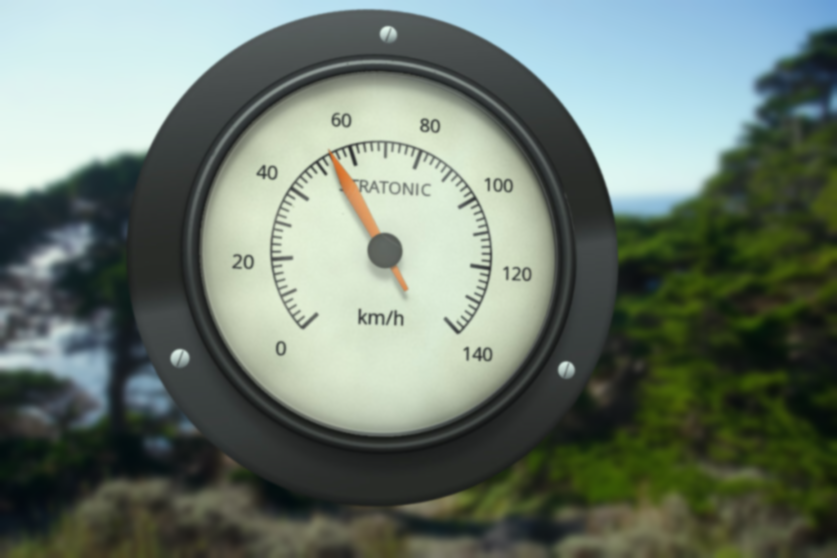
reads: 54
